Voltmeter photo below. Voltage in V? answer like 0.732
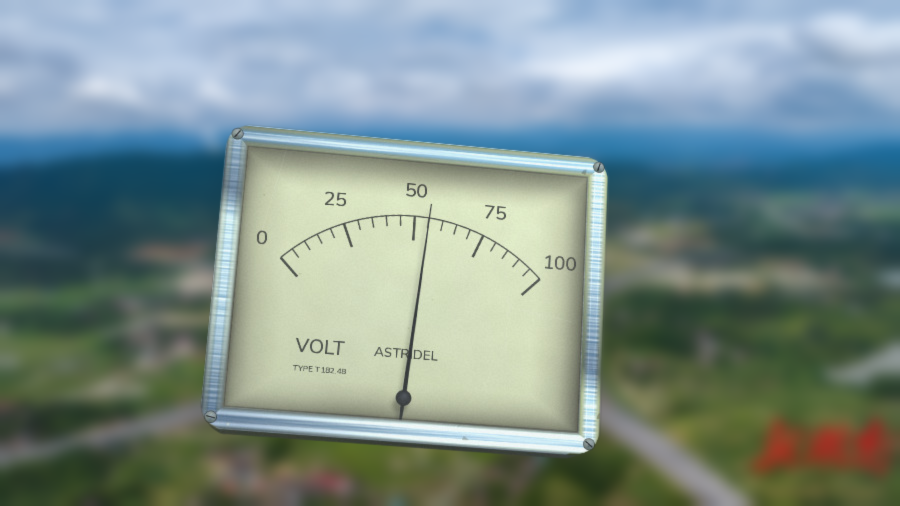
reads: 55
